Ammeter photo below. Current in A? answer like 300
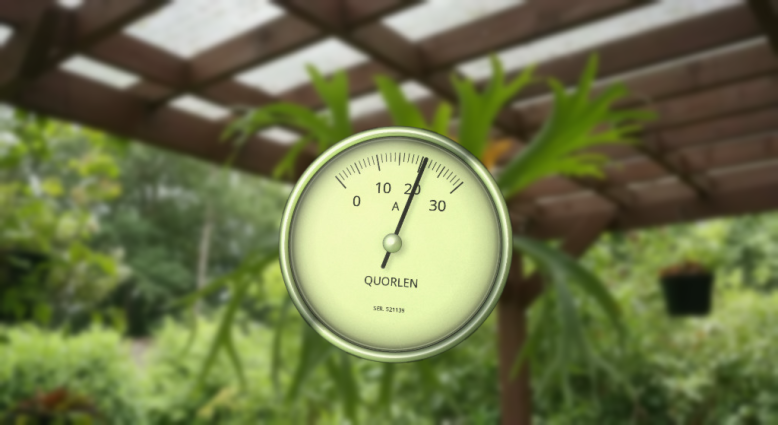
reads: 21
